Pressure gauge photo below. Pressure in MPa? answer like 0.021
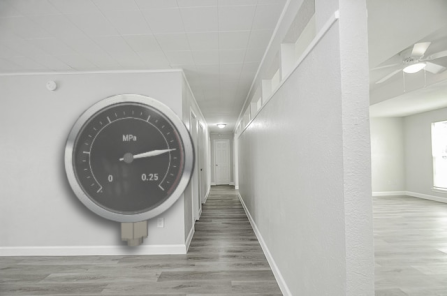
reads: 0.2
